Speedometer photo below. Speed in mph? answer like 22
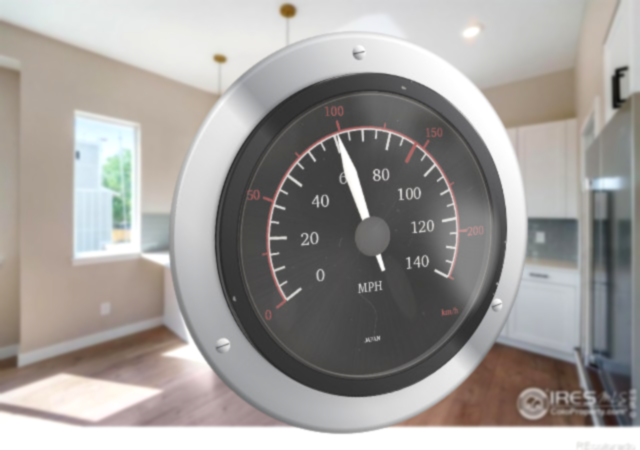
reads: 60
